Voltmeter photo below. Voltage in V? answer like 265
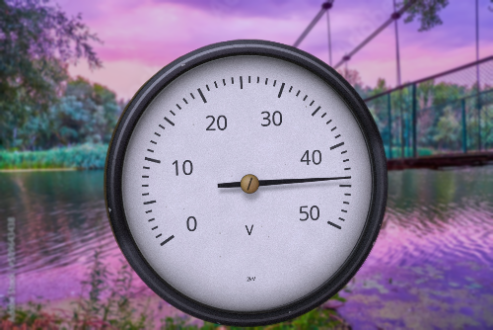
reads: 44
